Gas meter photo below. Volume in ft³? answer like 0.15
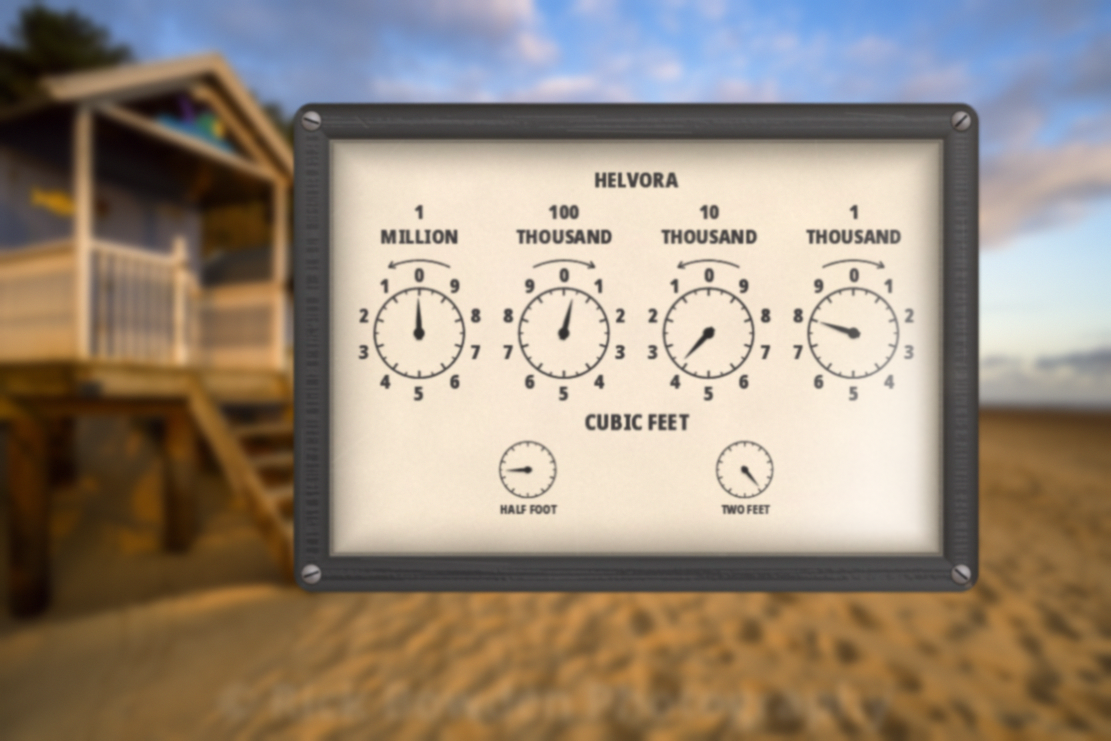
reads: 3800
